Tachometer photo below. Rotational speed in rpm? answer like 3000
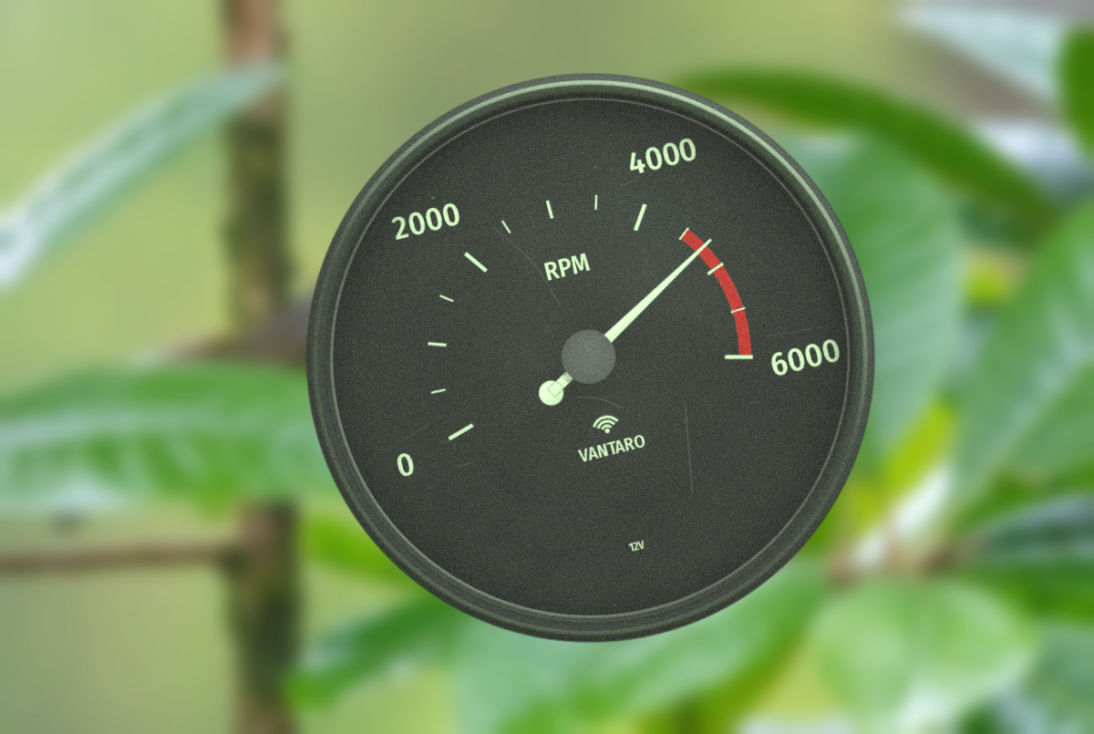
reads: 4750
